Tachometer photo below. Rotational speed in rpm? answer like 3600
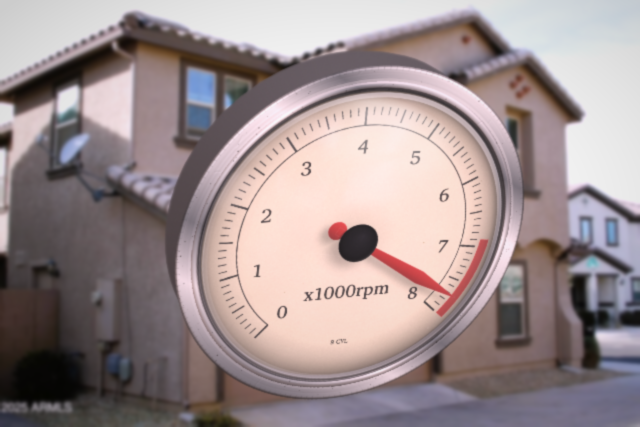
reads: 7700
